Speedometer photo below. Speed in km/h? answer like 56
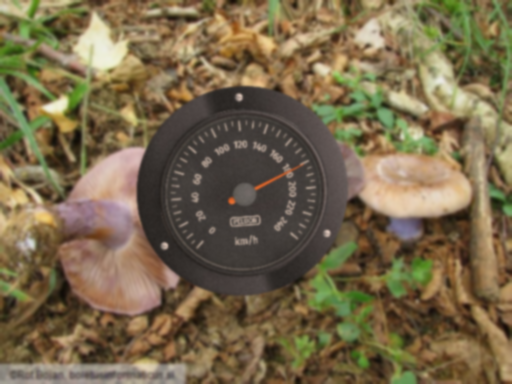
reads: 180
